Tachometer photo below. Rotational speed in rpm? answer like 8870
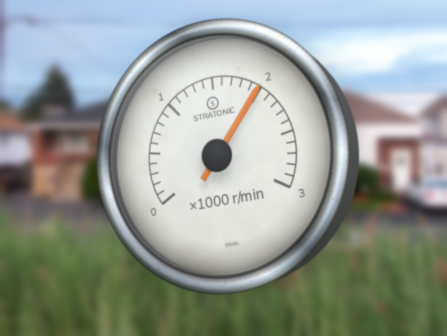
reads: 2000
